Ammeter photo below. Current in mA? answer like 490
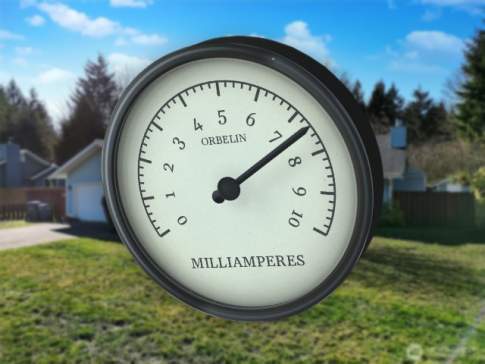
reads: 7.4
